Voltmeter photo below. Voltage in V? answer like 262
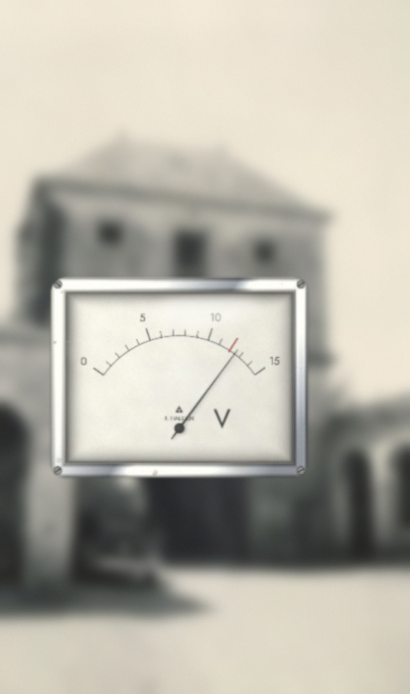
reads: 12.5
